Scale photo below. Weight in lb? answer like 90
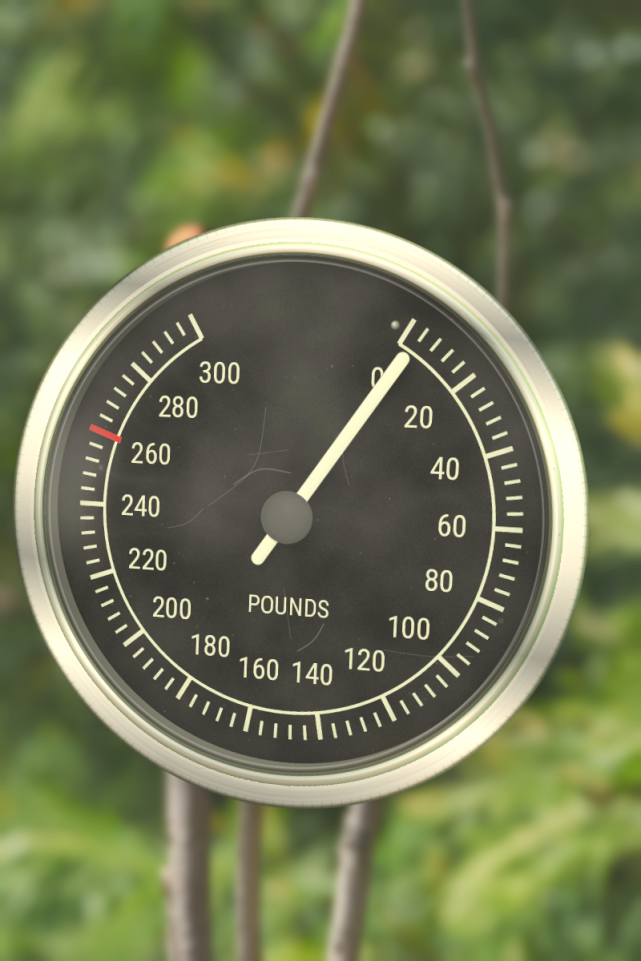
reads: 4
